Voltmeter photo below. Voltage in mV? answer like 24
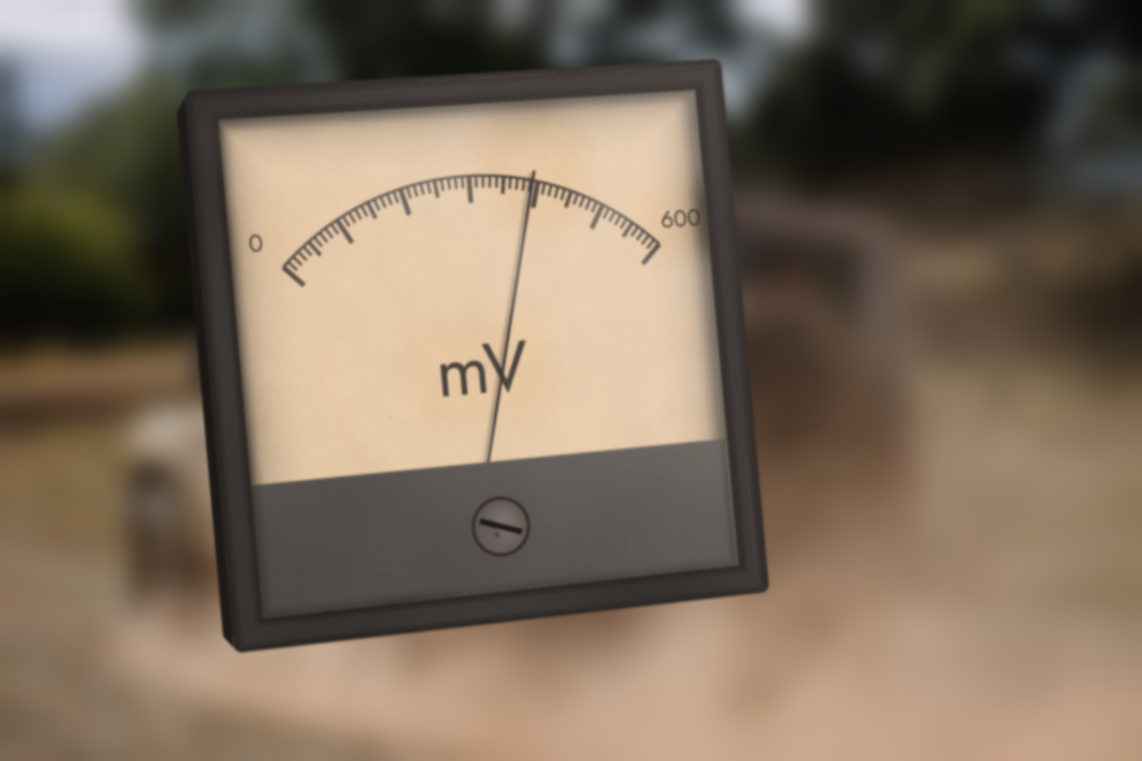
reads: 390
